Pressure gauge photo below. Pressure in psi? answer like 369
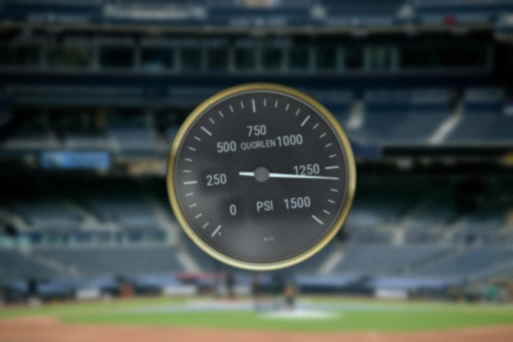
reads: 1300
